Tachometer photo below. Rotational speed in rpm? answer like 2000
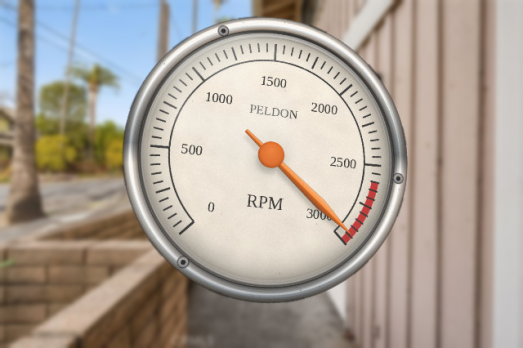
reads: 2950
